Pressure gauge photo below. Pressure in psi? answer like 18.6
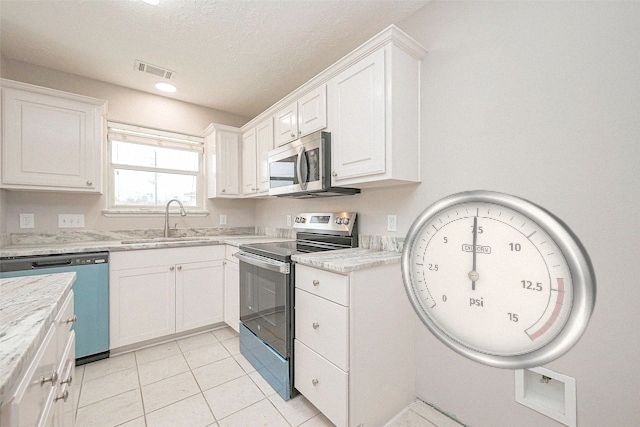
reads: 7.5
